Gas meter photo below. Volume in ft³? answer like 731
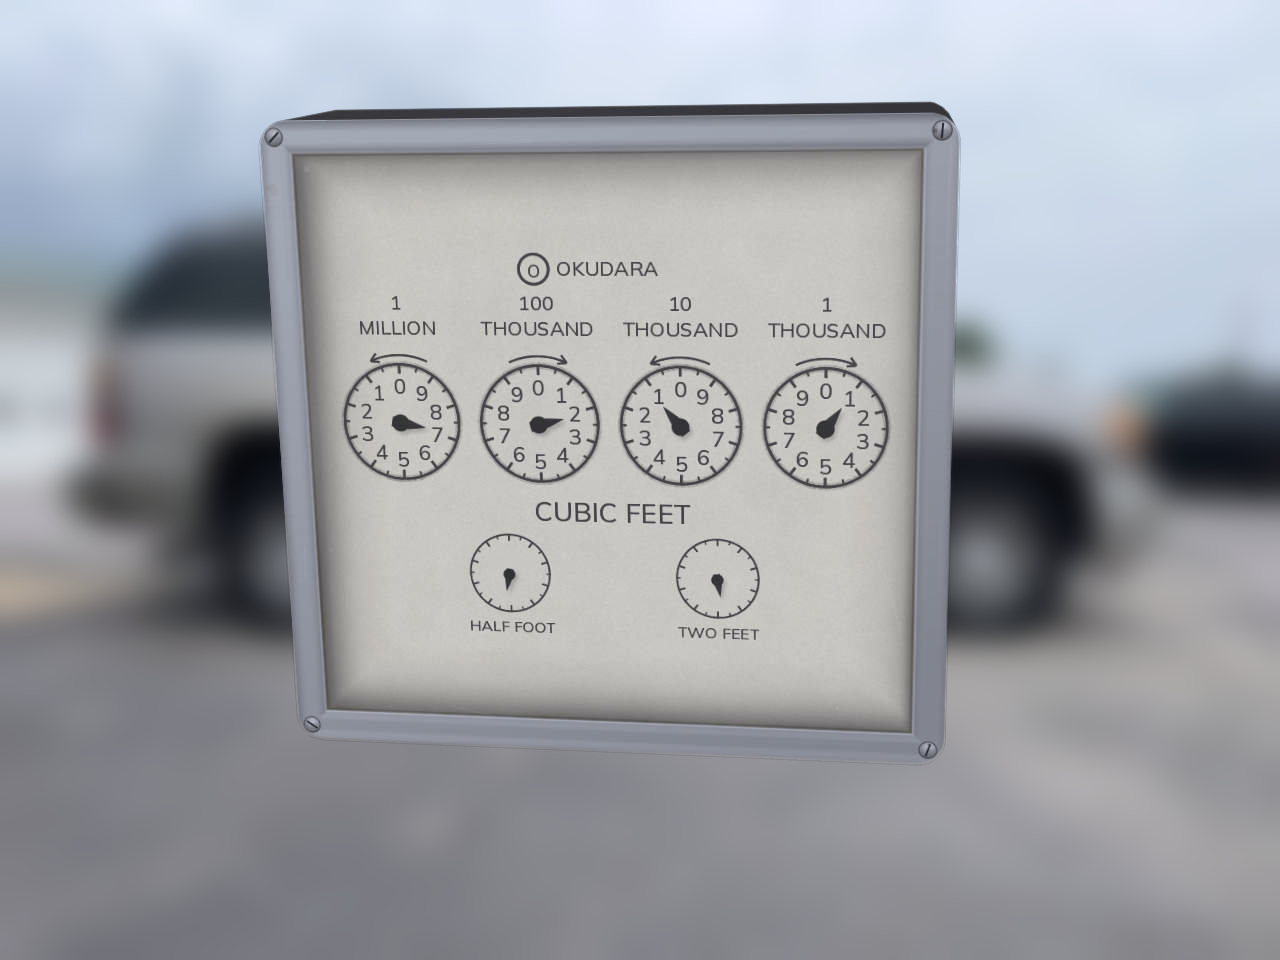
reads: 721100
